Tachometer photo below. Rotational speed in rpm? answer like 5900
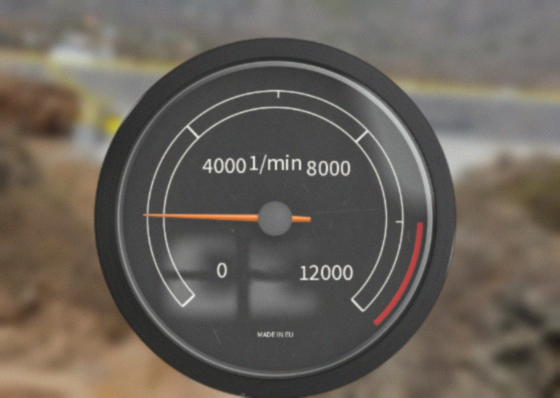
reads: 2000
